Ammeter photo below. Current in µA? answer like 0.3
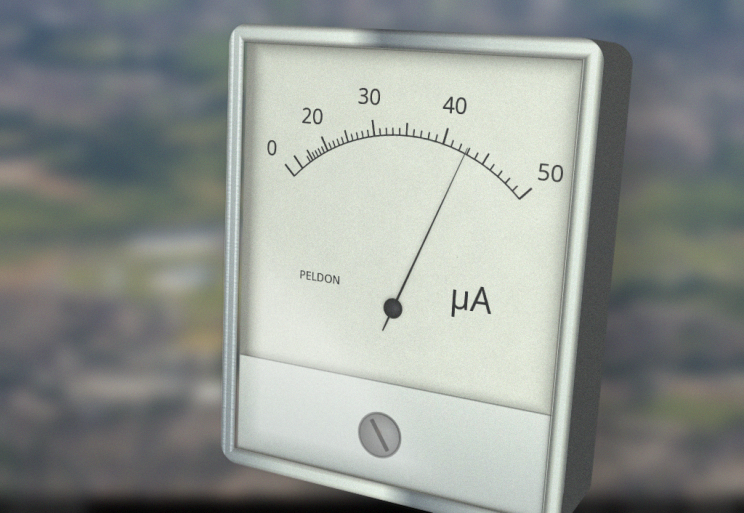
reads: 43
